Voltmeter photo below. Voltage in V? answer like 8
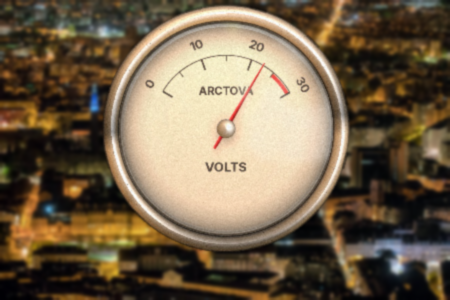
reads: 22.5
